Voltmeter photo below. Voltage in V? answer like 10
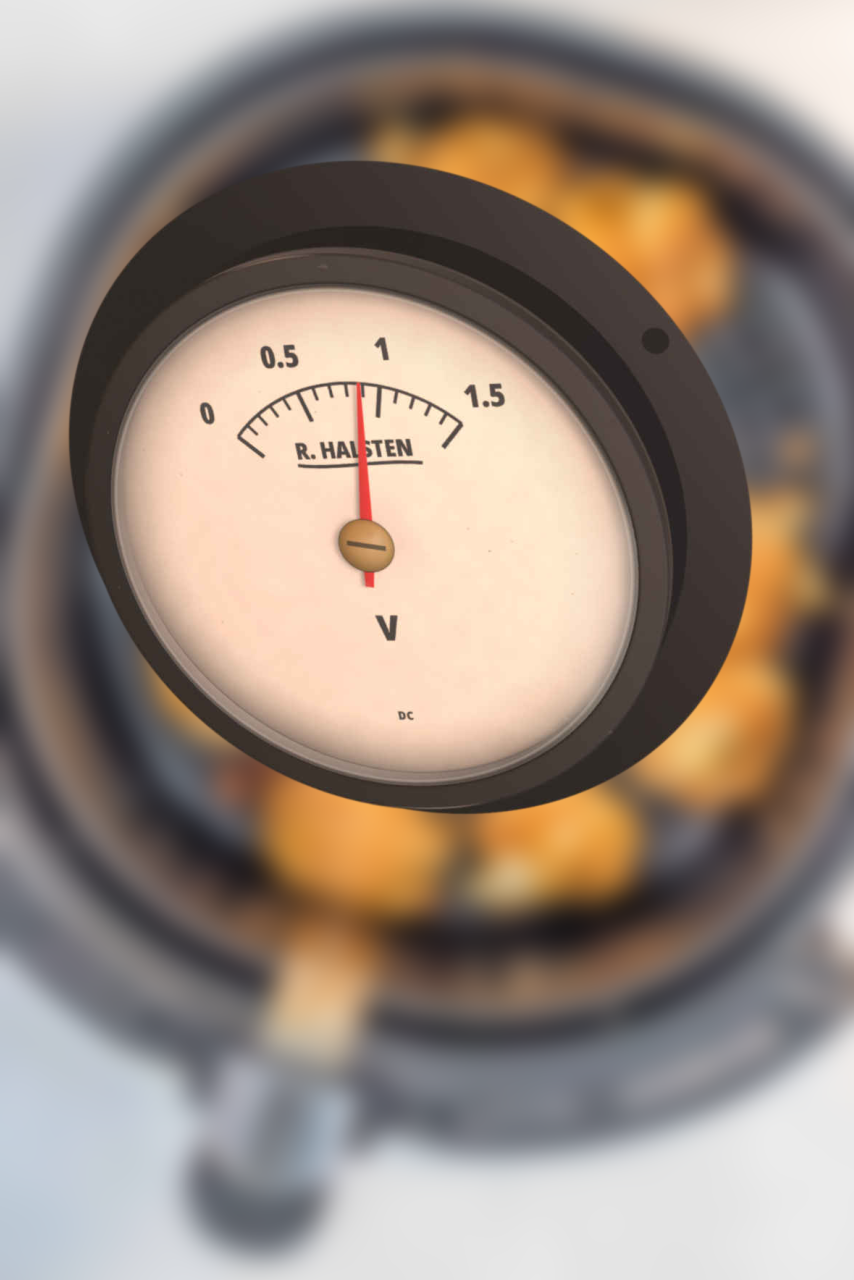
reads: 0.9
